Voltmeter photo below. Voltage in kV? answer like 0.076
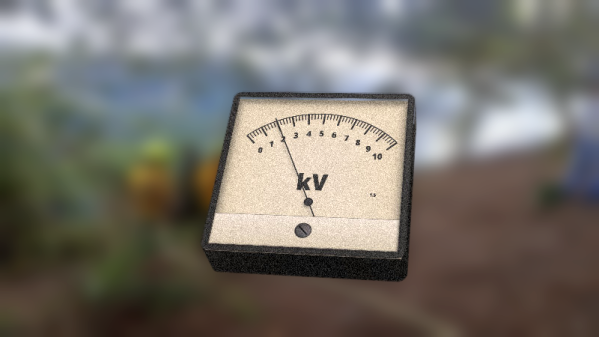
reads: 2
